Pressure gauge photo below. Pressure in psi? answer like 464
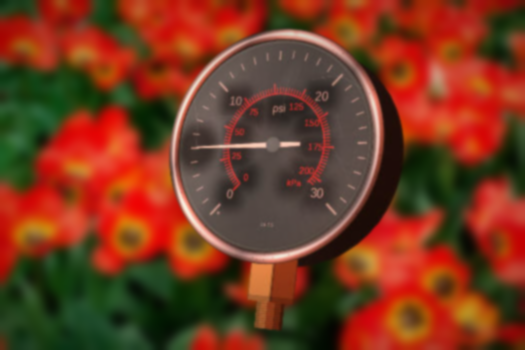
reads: 5
